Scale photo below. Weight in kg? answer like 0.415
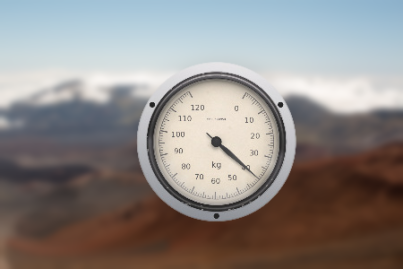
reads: 40
